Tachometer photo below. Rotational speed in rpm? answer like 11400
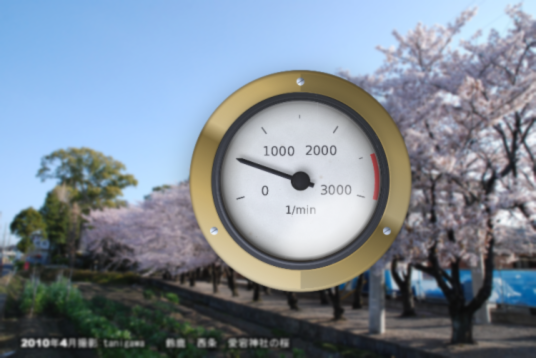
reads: 500
